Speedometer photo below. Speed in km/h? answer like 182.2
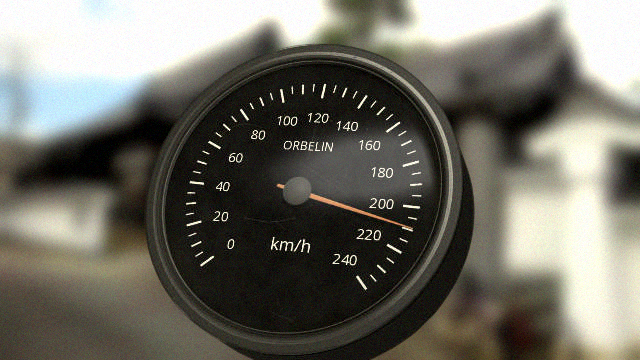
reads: 210
